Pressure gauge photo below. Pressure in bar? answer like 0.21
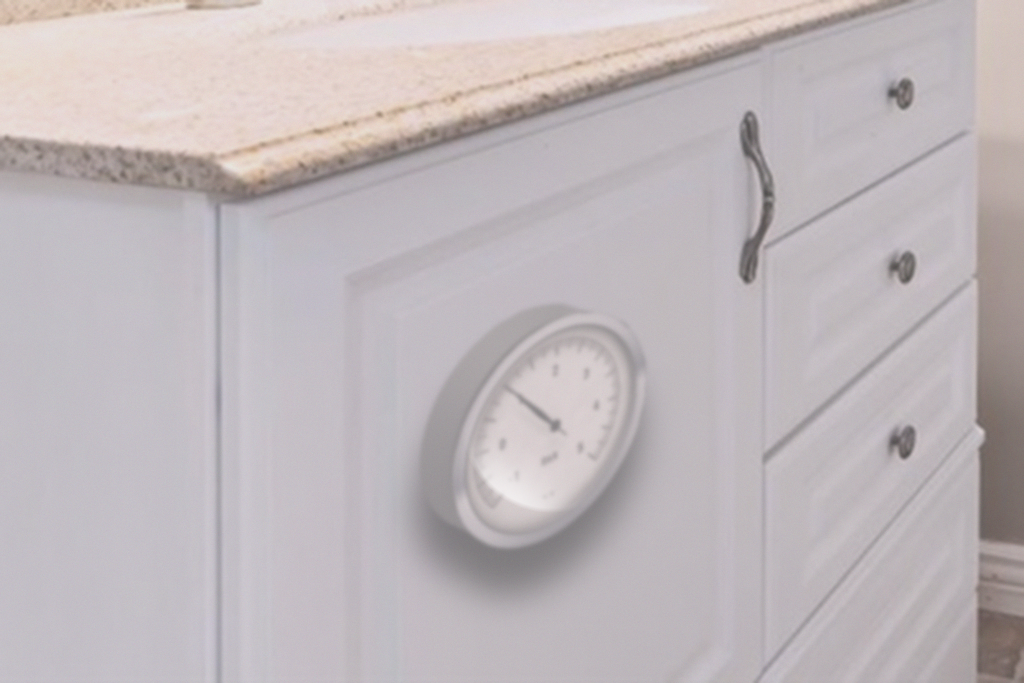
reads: 1
